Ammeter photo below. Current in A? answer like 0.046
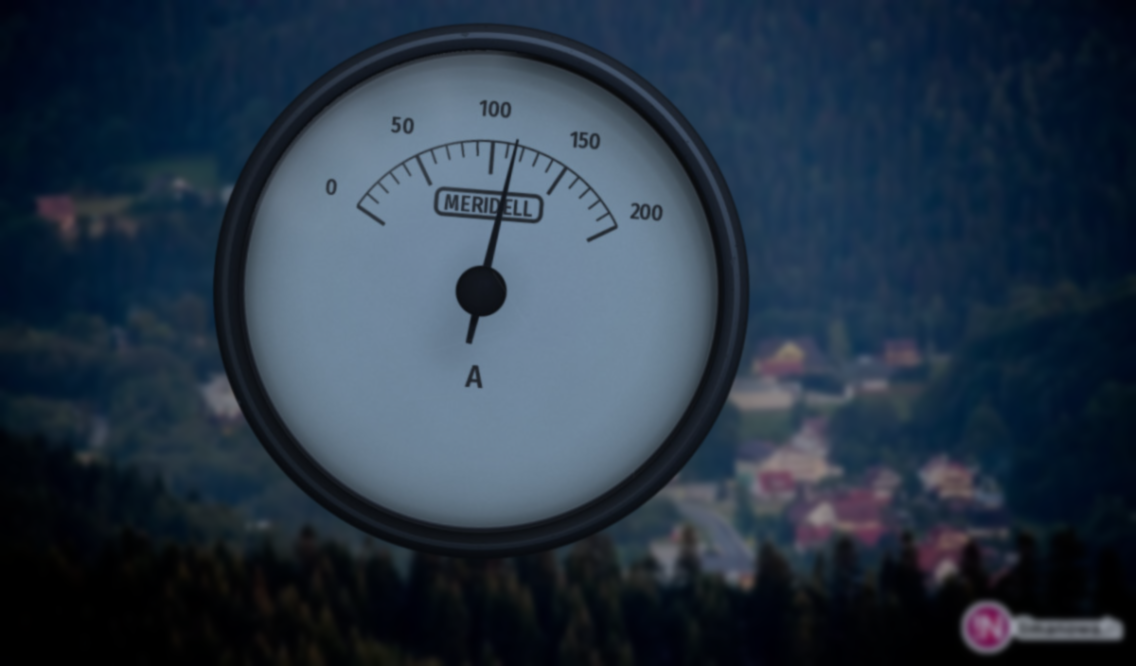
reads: 115
